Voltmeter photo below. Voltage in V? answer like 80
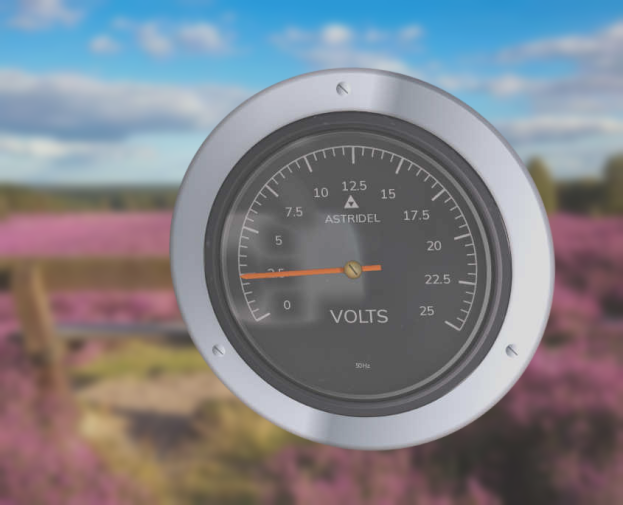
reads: 2.5
